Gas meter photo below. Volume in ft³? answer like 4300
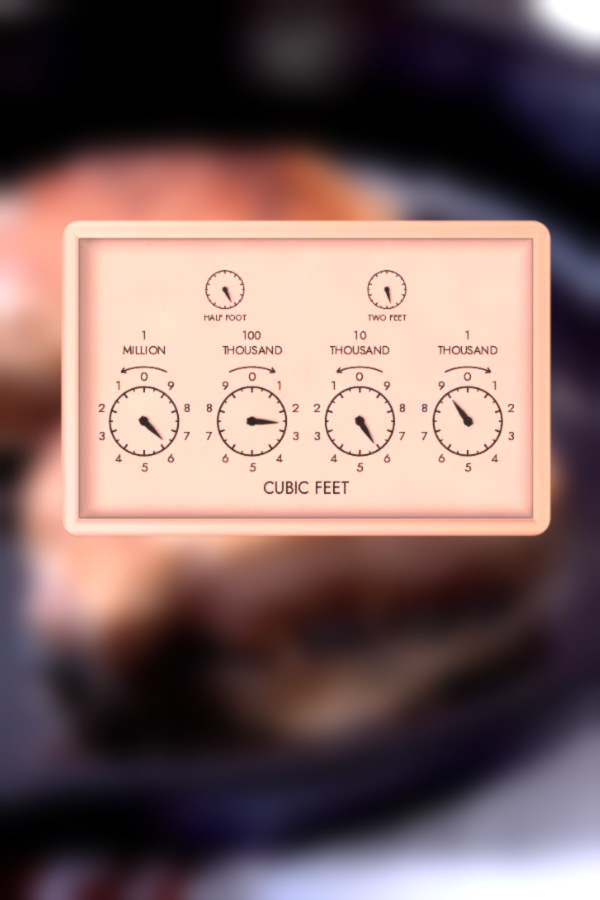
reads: 625900
